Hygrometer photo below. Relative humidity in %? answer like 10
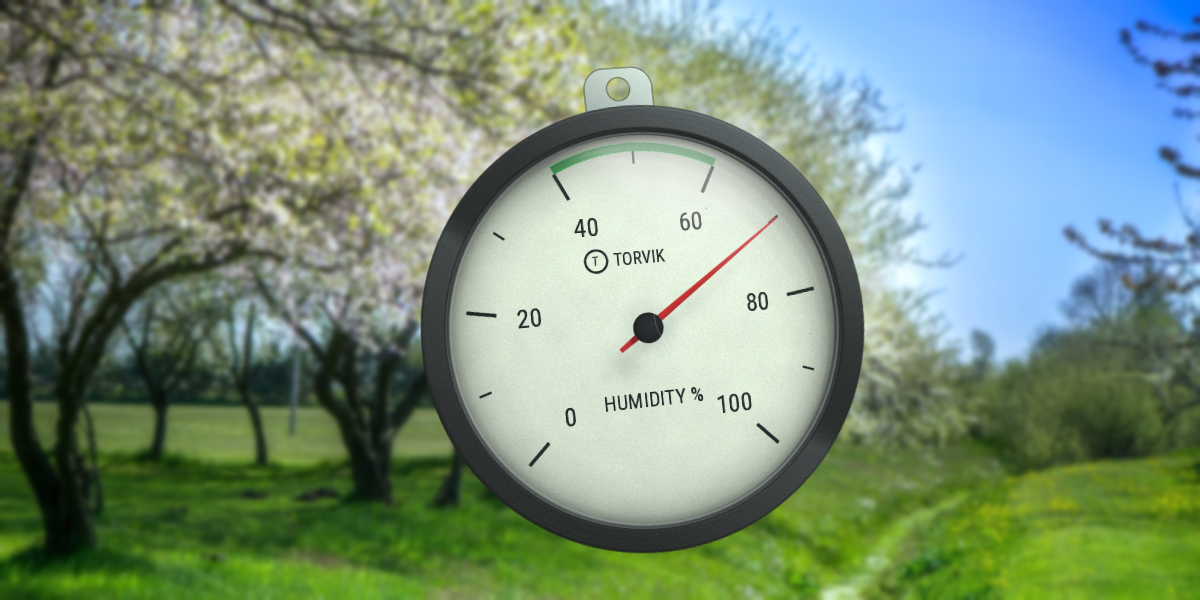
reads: 70
